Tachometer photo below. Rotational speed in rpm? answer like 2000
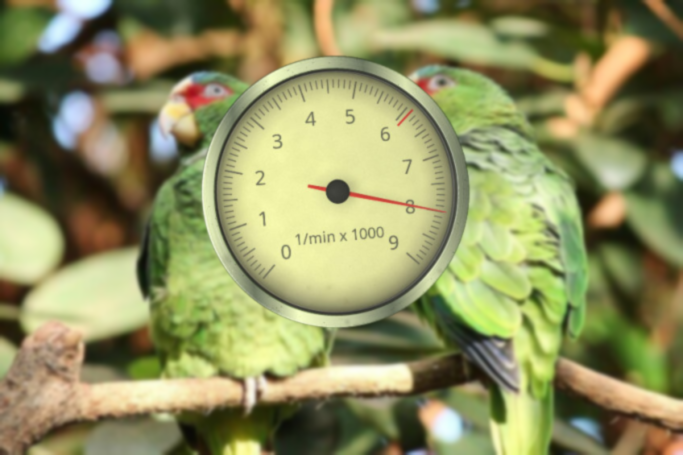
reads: 8000
